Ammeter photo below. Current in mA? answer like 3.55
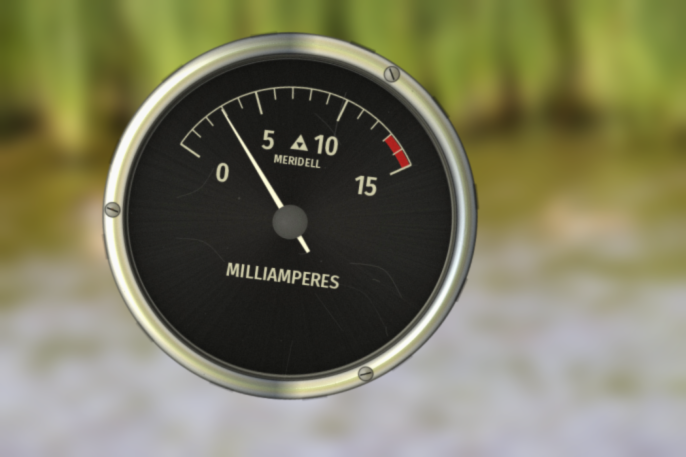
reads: 3
